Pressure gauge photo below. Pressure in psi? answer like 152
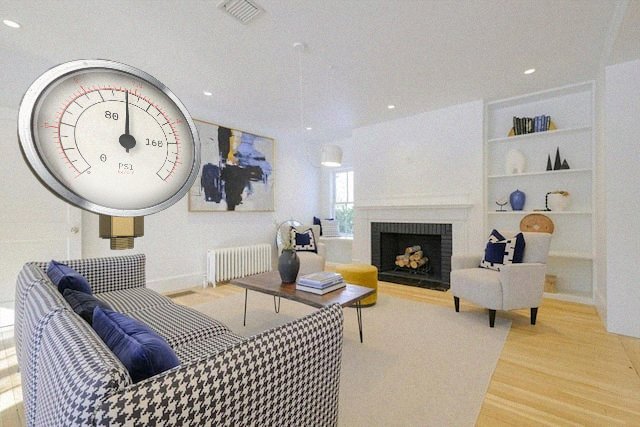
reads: 100
